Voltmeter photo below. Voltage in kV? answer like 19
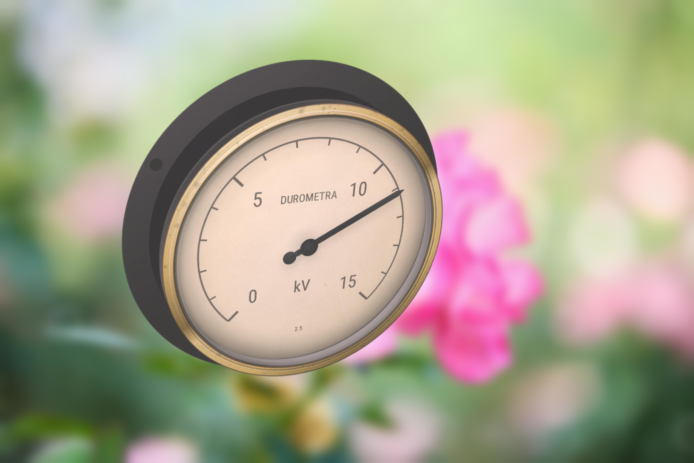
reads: 11
